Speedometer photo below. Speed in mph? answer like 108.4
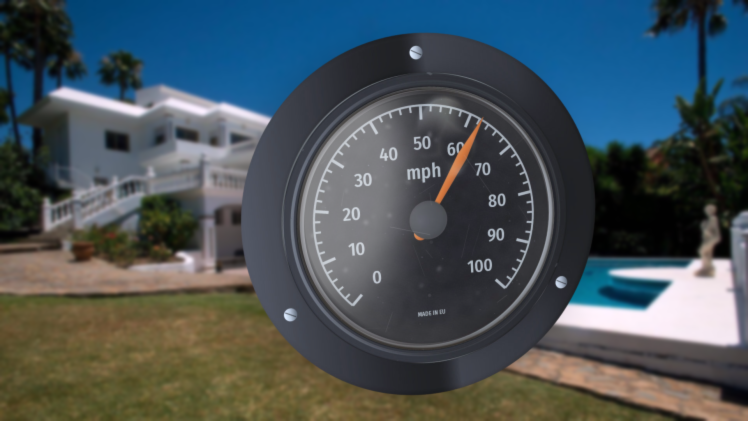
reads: 62
